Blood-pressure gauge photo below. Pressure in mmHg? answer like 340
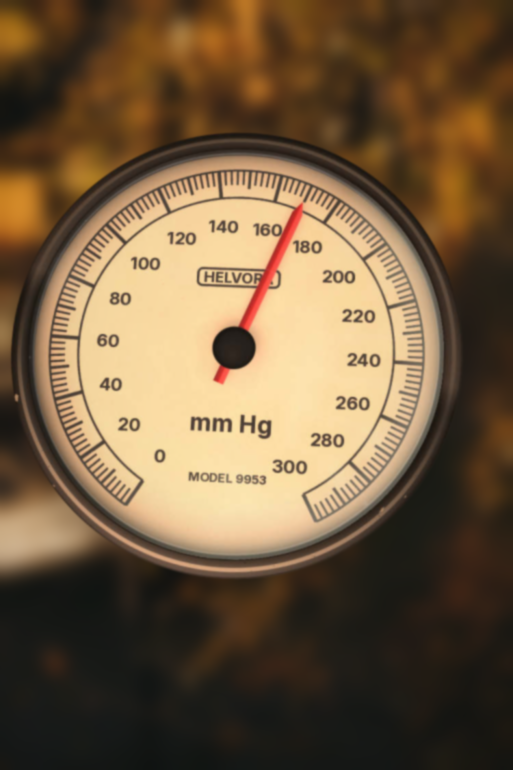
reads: 170
